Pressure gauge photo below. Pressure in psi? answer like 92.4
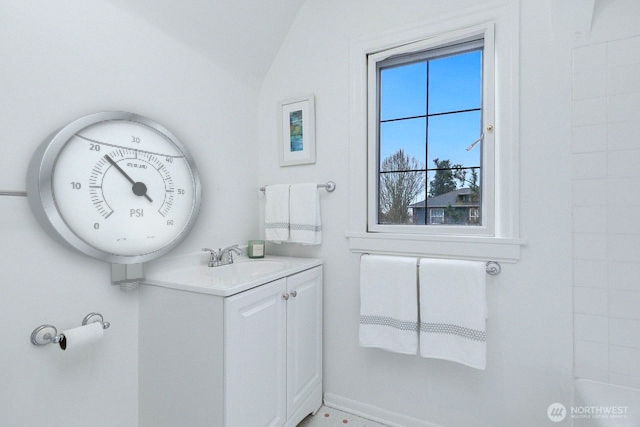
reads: 20
